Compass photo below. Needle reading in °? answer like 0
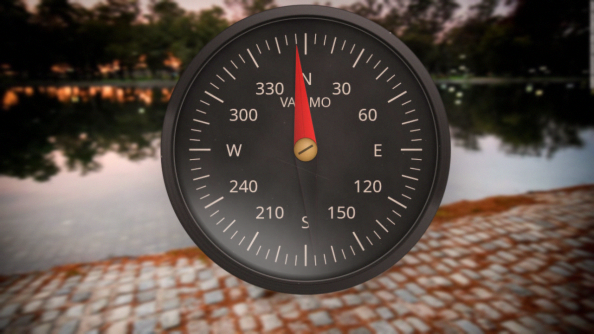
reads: 355
